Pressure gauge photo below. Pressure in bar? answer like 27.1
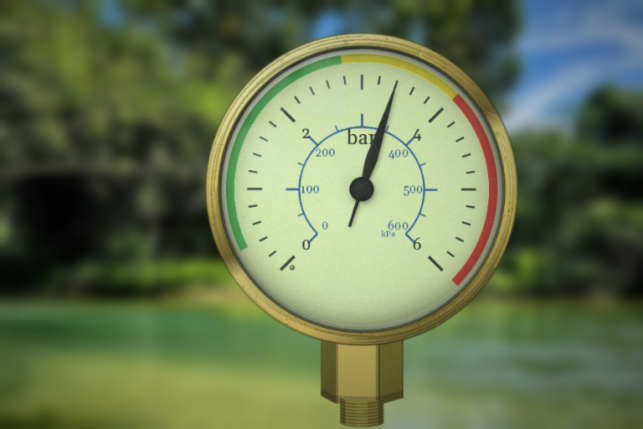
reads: 3.4
